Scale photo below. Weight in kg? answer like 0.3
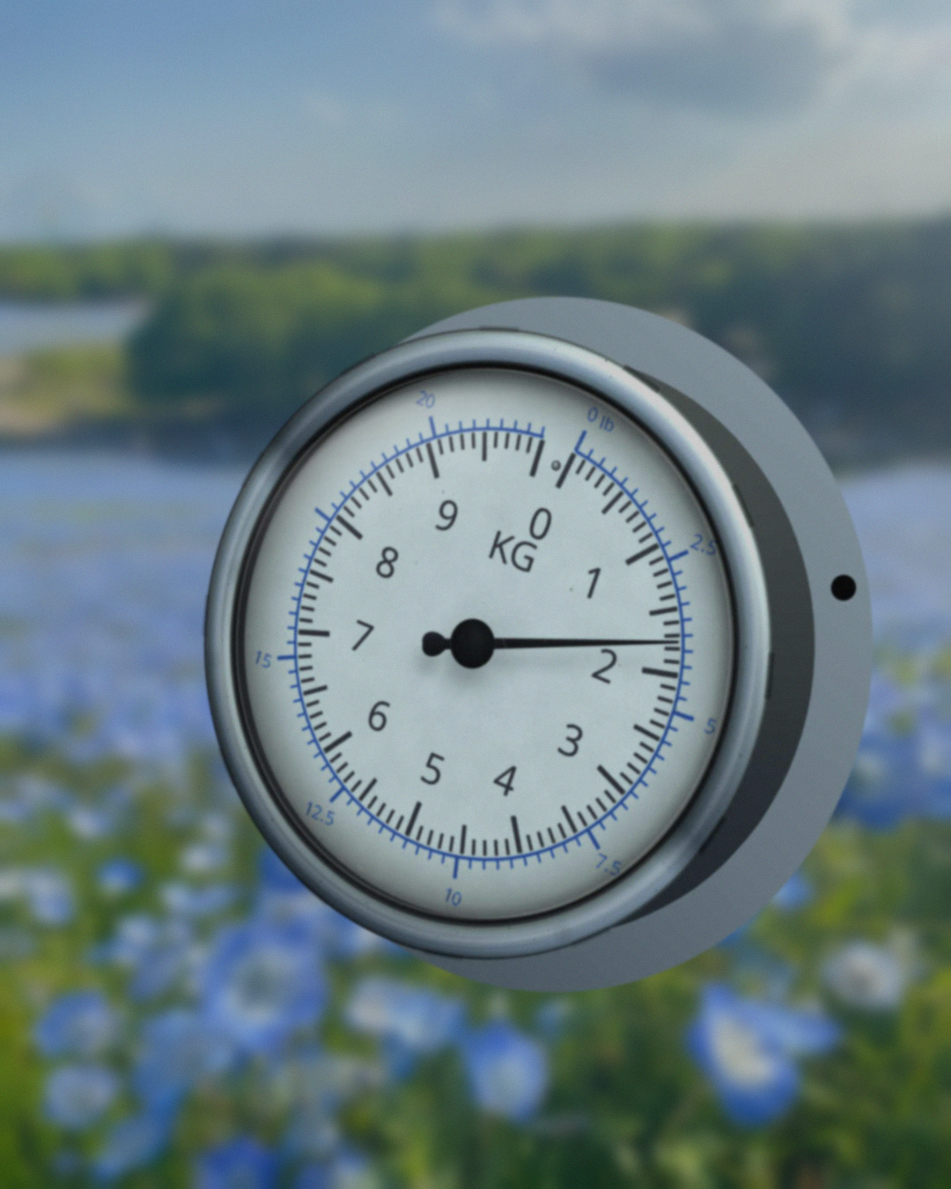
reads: 1.75
